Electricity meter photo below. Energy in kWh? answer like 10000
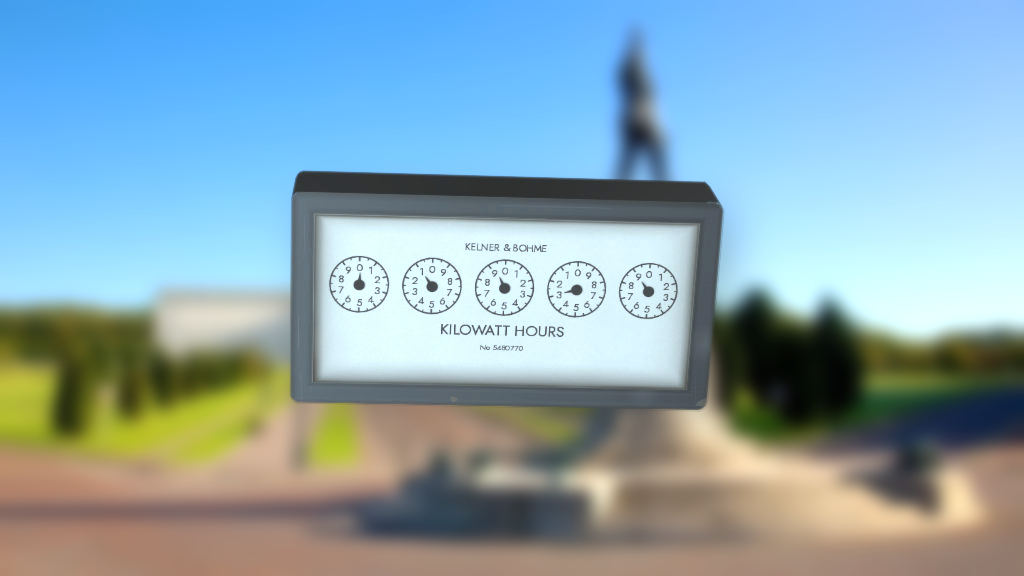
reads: 929
